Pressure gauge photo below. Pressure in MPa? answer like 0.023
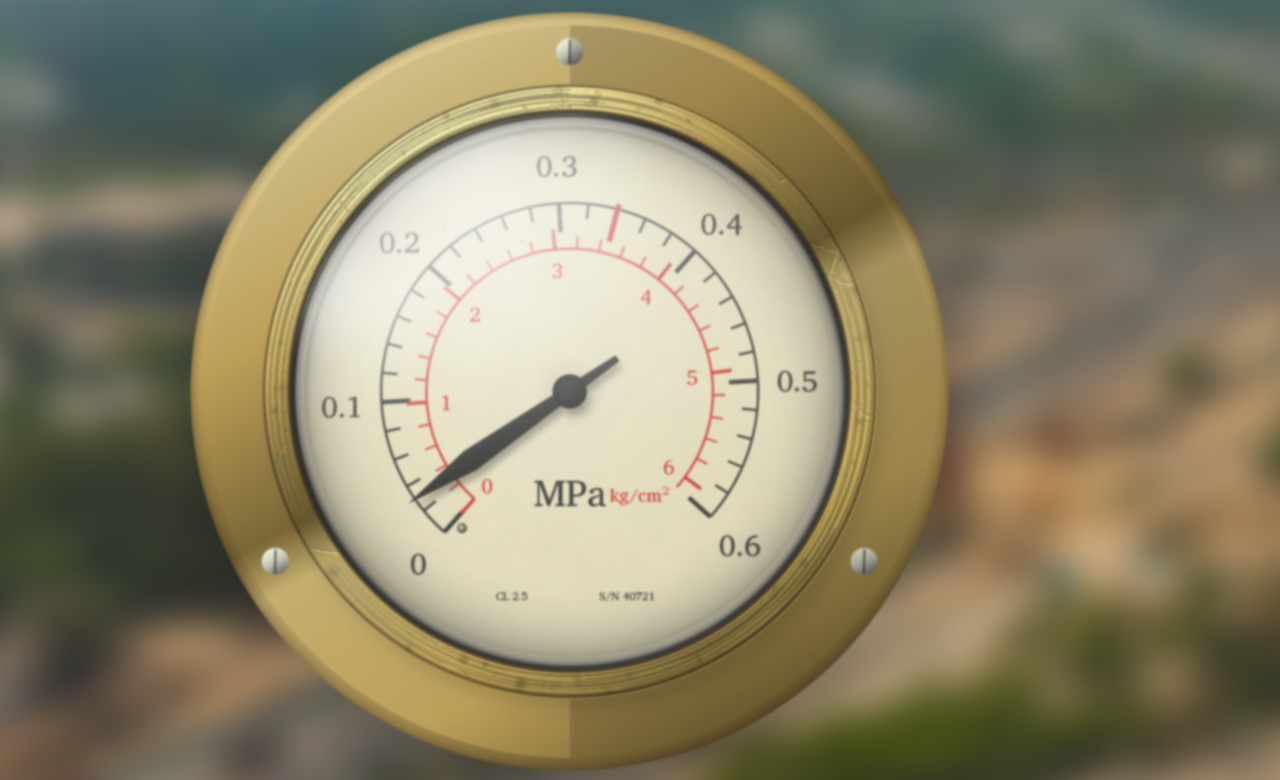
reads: 0.03
